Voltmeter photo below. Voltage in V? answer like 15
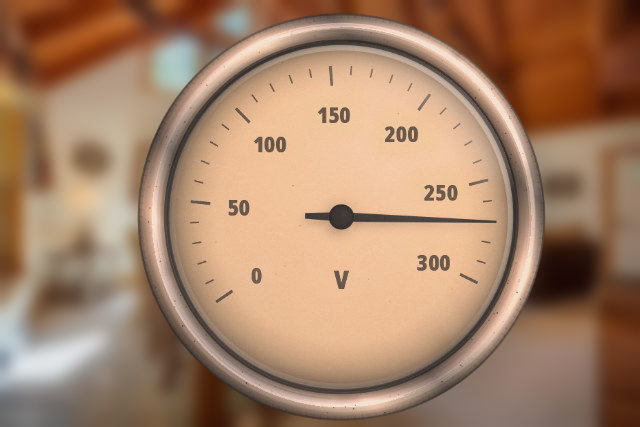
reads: 270
